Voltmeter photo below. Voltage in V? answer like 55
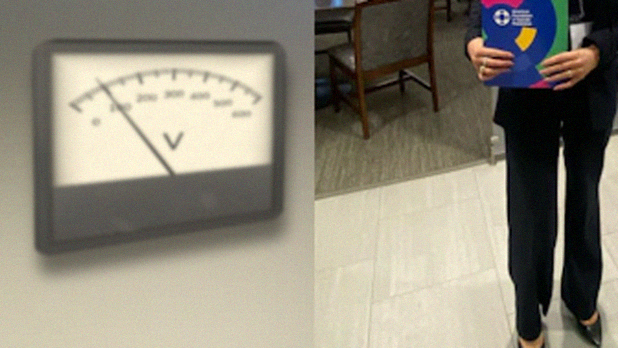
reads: 100
